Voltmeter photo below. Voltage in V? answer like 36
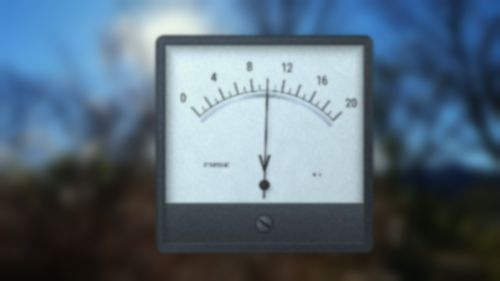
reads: 10
